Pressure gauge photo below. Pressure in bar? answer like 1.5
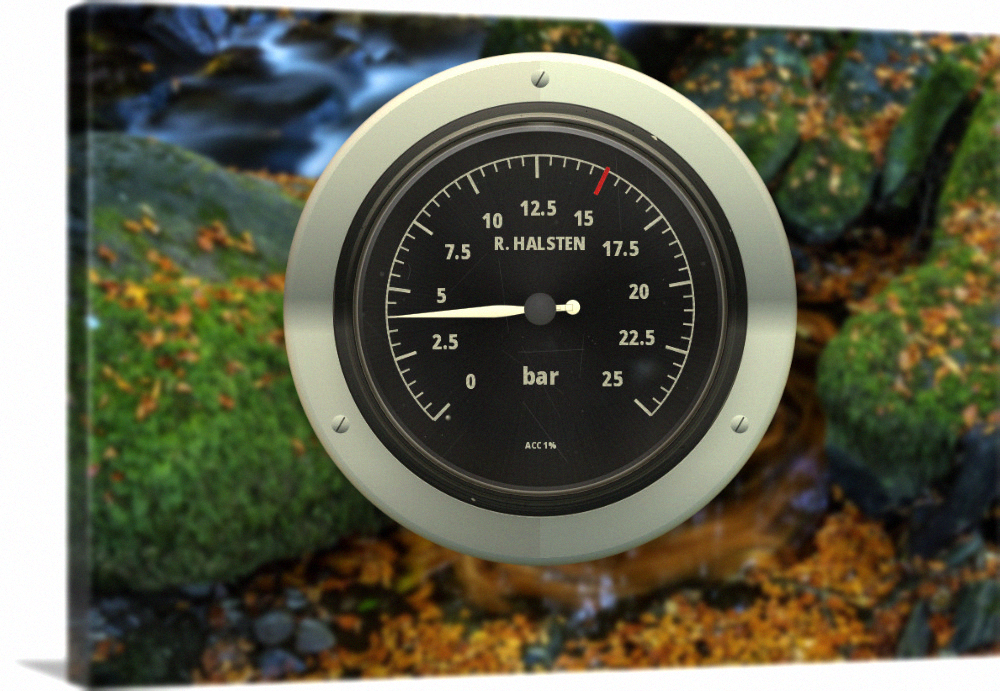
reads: 4
